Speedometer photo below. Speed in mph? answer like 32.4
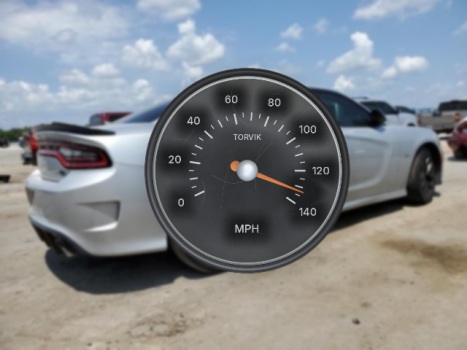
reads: 132.5
